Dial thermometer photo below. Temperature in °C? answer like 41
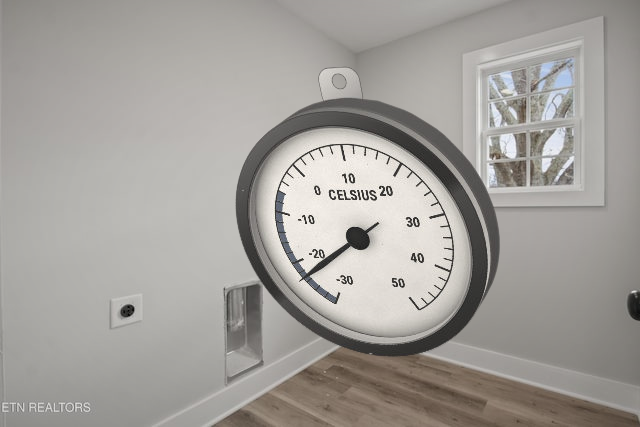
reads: -23
